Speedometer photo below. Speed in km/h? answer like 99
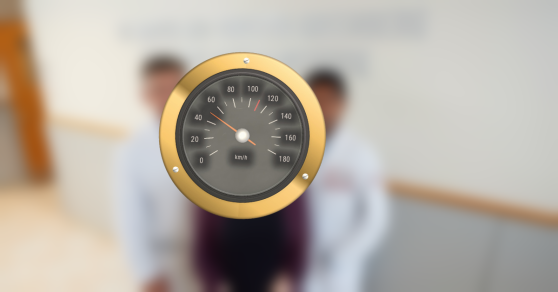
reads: 50
